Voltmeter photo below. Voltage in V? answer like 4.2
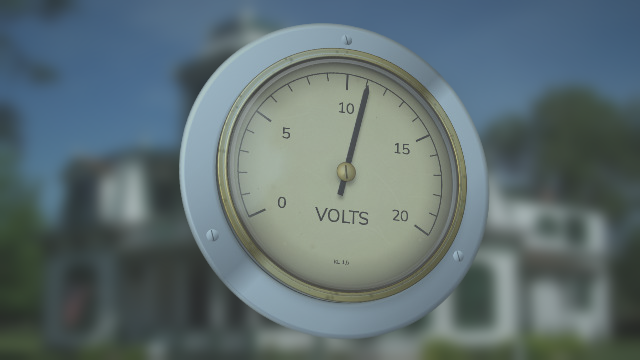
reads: 11
